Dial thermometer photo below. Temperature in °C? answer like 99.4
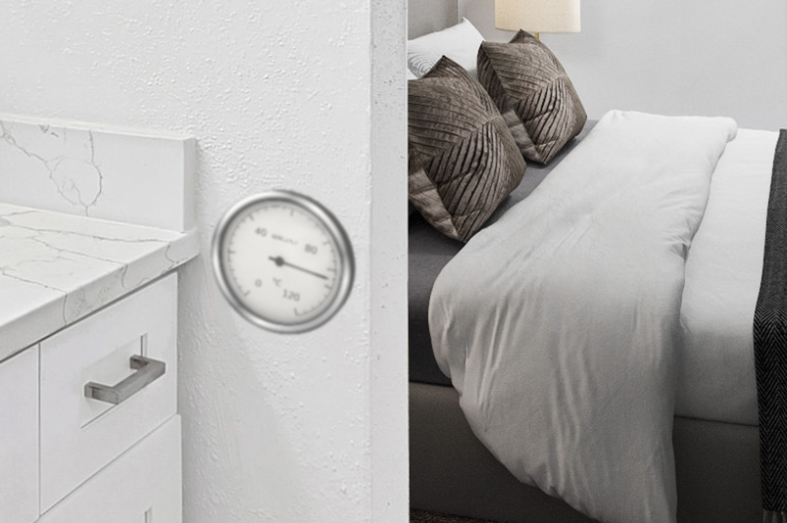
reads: 96
